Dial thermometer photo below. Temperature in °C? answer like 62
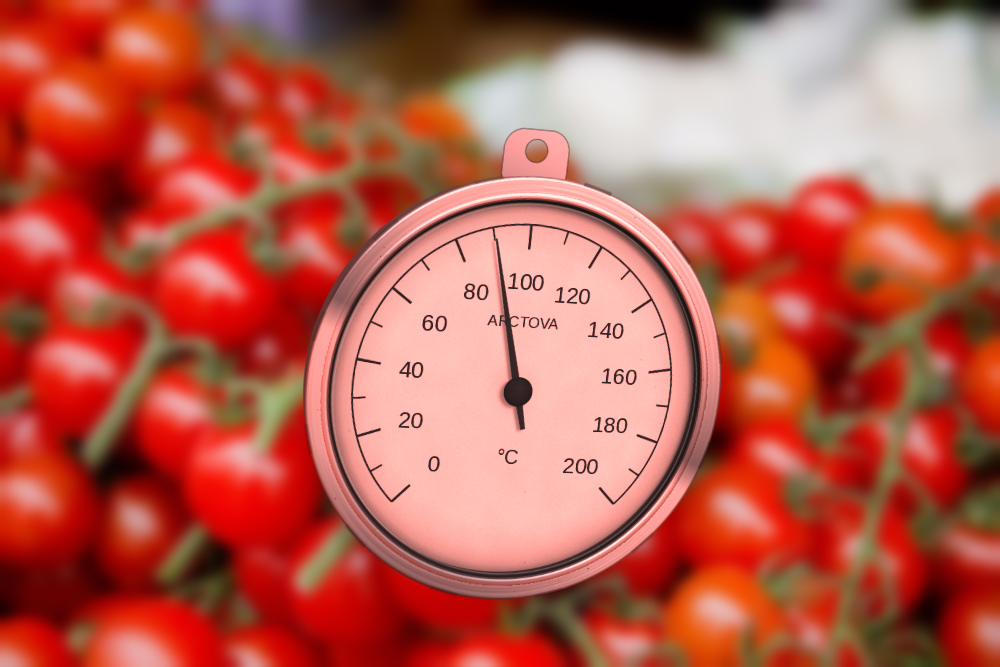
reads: 90
